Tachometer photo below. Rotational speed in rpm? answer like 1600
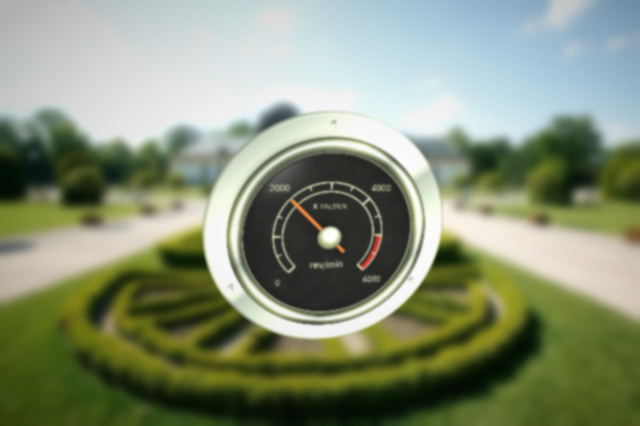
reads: 2000
